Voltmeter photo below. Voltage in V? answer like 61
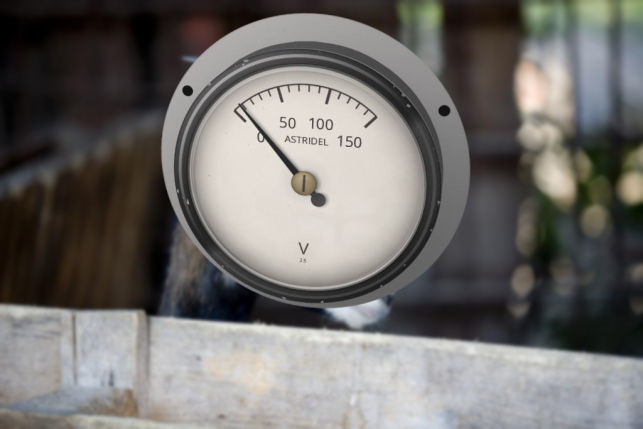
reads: 10
